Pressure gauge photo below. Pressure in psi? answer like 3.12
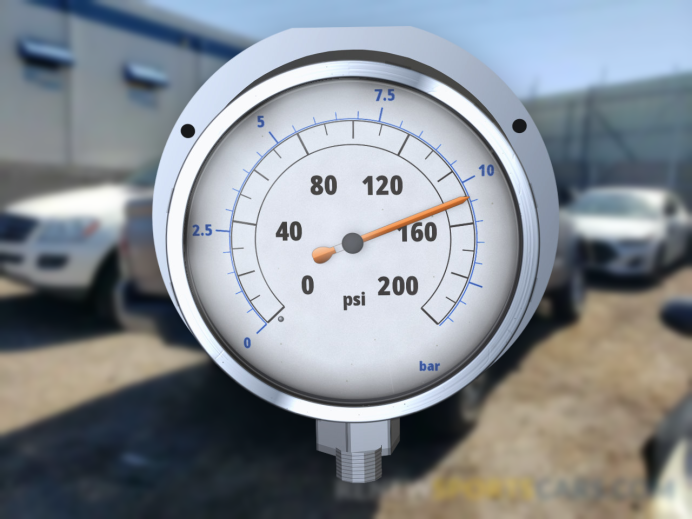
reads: 150
